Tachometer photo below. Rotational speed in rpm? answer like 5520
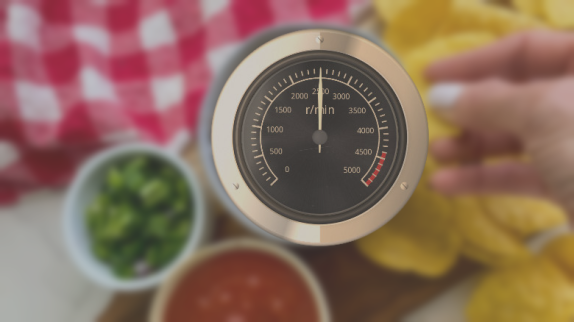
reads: 2500
